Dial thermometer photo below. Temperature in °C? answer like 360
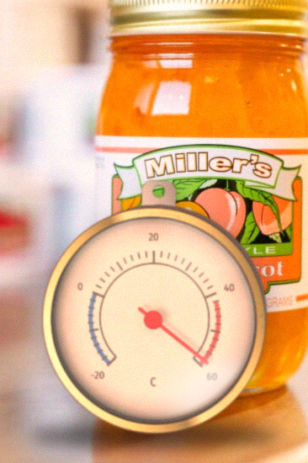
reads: 58
